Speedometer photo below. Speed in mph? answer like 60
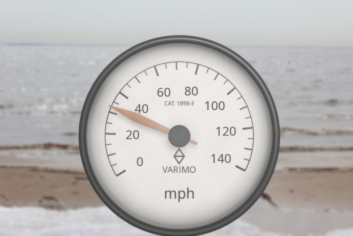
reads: 32.5
